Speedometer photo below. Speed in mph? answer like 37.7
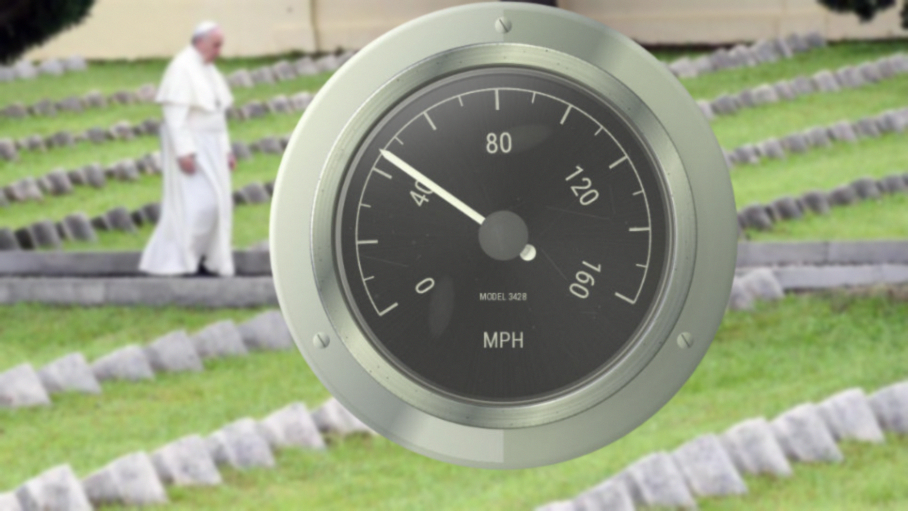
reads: 45
